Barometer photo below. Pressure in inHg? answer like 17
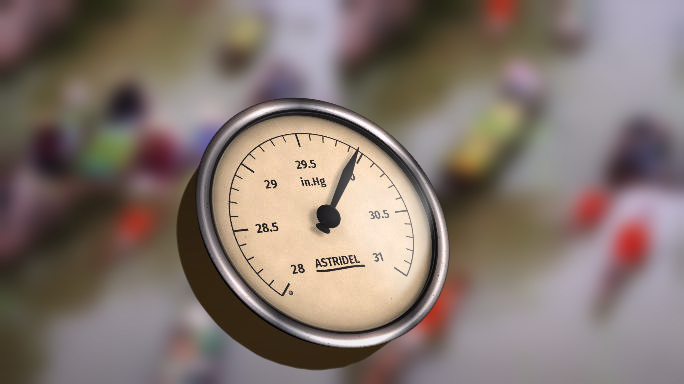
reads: 29.95
